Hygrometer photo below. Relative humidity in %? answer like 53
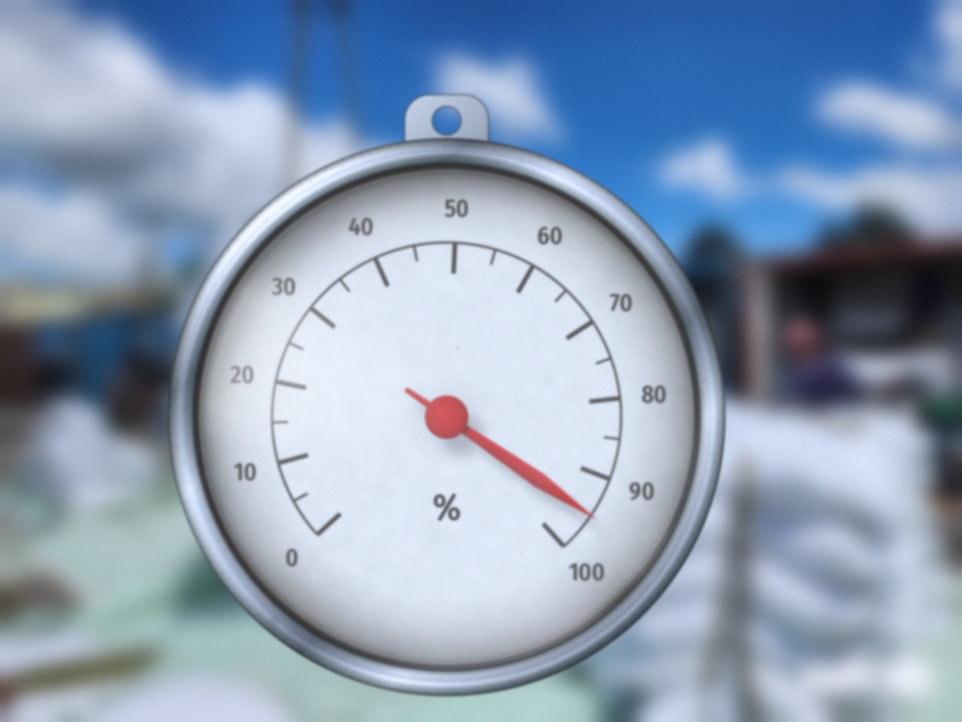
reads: 95
